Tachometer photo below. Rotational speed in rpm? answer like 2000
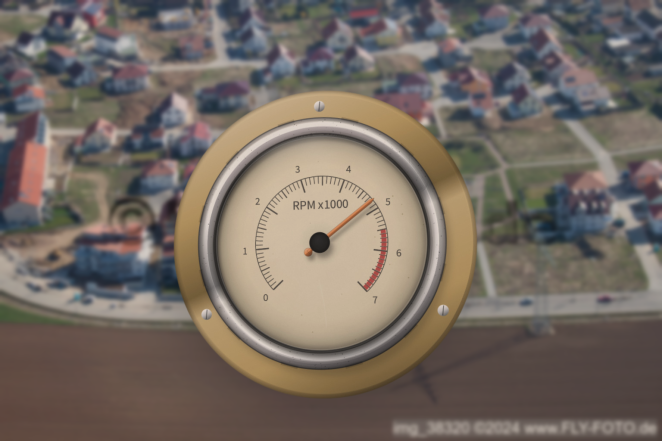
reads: 4800
